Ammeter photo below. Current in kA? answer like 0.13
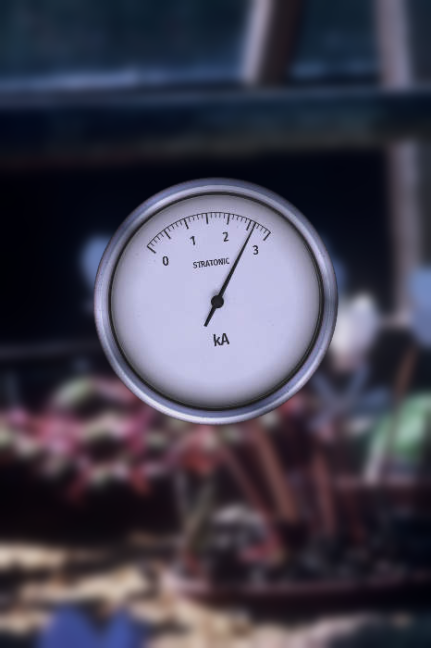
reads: 2.6
